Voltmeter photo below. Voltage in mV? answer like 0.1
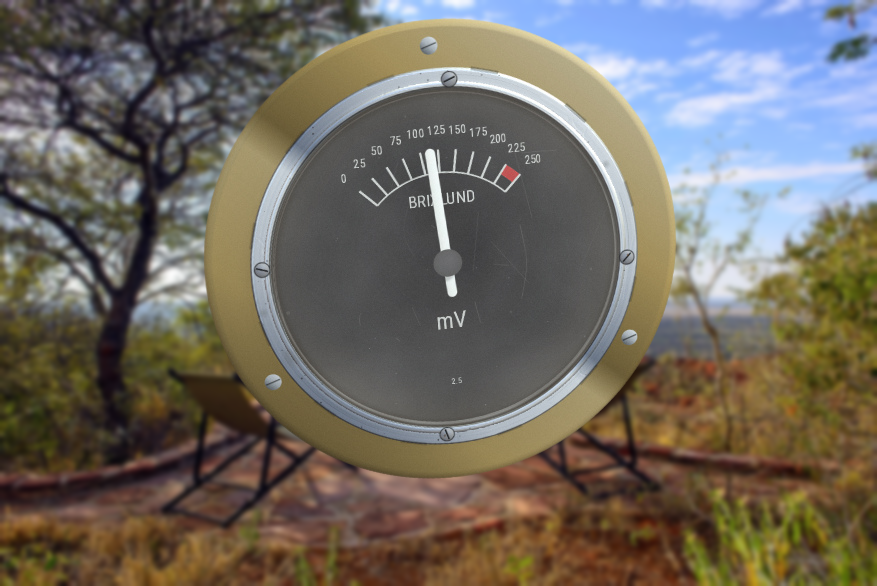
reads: 112.5
